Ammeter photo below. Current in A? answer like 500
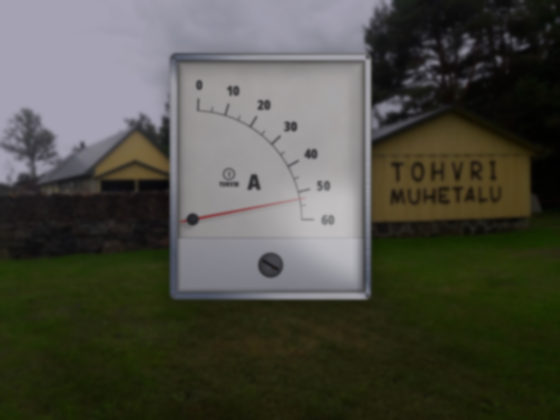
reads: 52.5
